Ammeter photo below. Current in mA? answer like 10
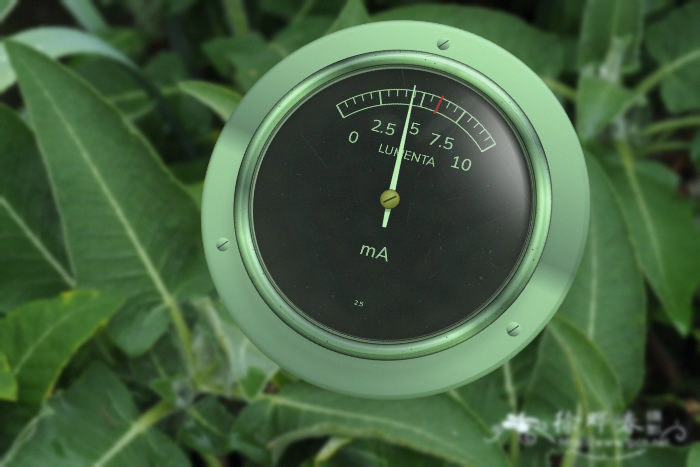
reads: 4.5
